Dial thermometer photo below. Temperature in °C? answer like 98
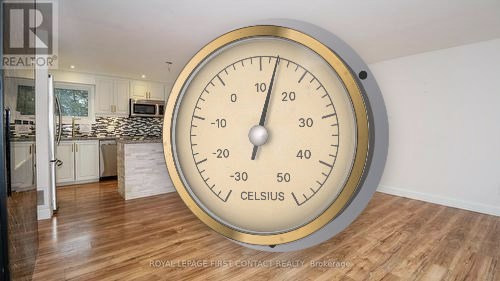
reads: 14
